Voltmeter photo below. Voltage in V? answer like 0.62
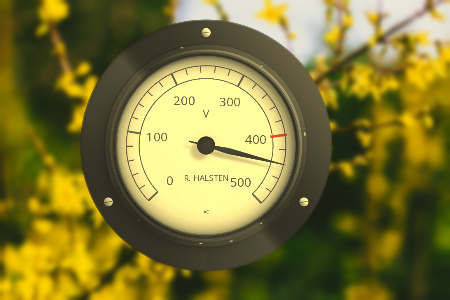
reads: 440
